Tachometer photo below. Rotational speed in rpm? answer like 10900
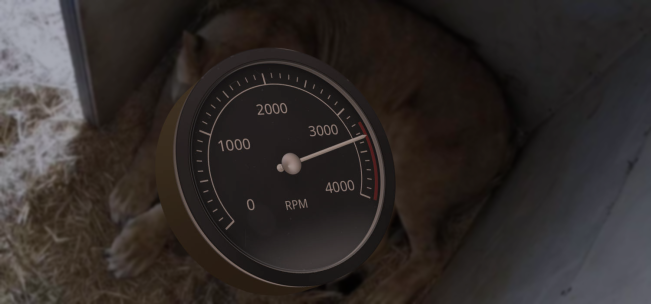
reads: 3350
